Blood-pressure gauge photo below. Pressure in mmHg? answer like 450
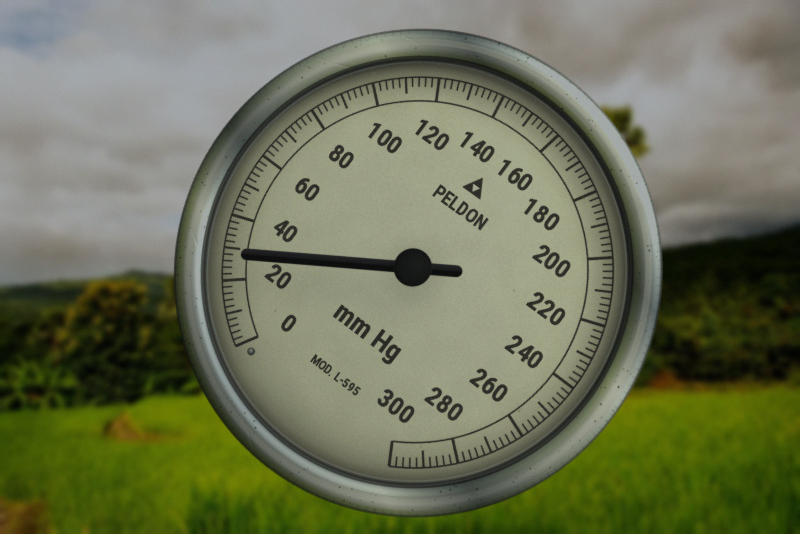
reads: 28
